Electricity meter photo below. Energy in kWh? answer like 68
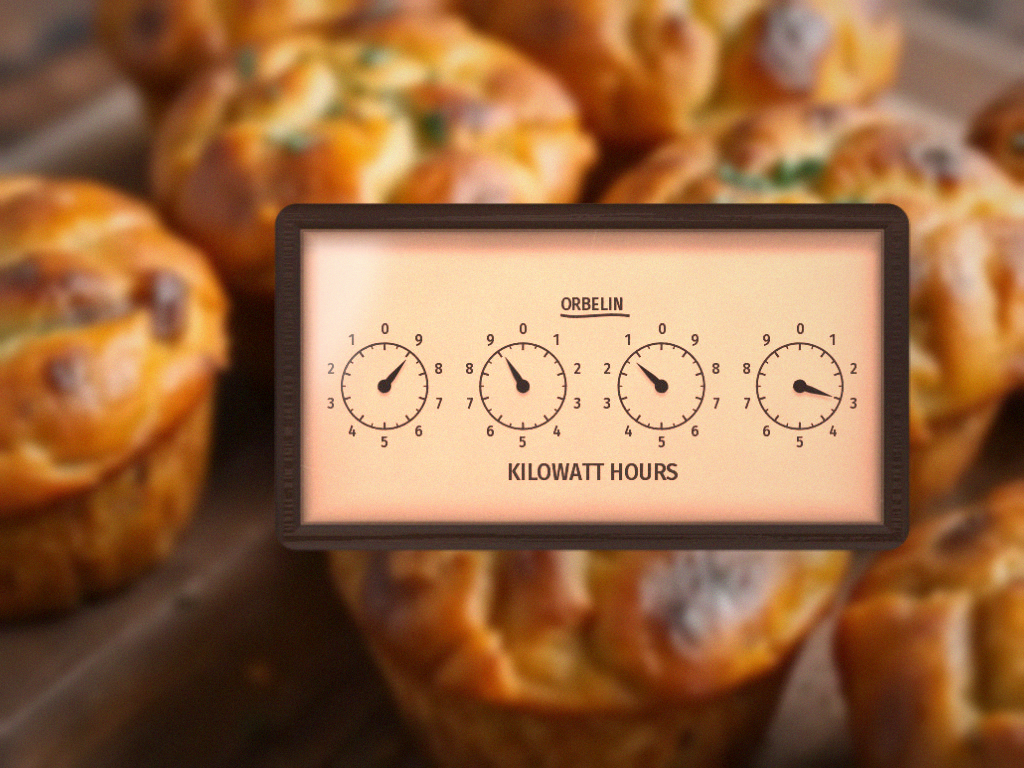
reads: 8913
